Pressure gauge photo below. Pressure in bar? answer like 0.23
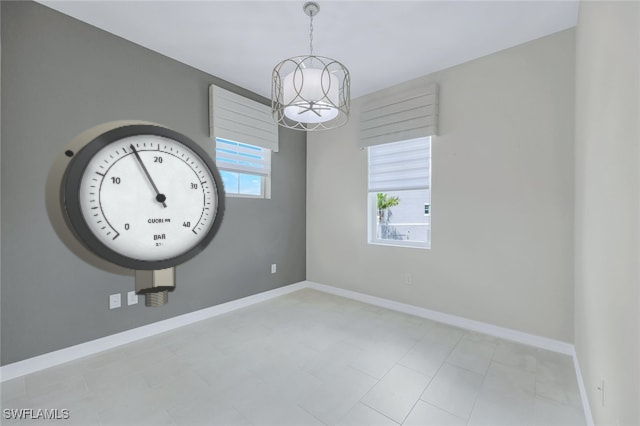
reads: 16
